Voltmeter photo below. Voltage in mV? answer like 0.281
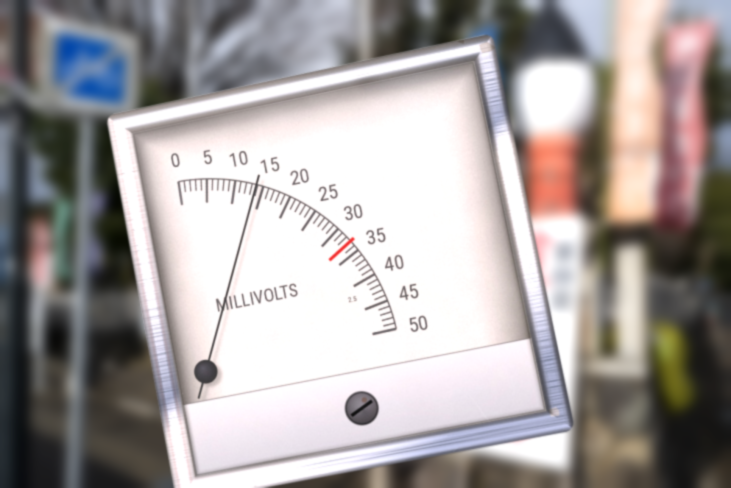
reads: 14
